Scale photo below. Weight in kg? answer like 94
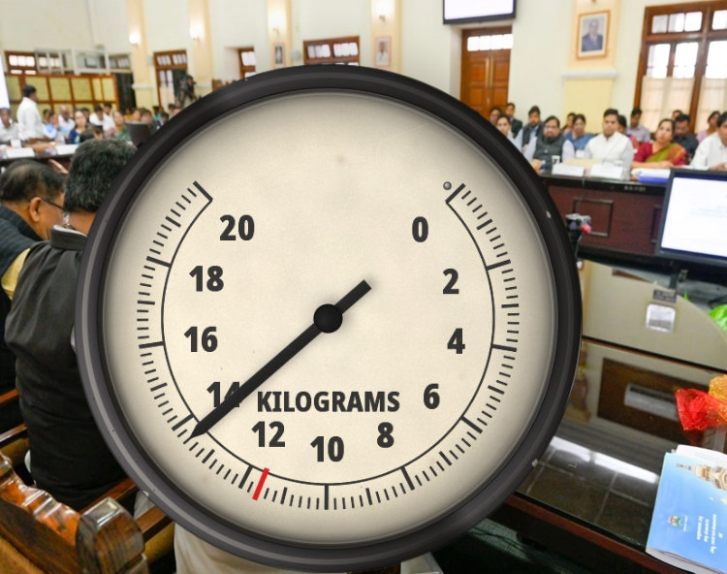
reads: 13.6
